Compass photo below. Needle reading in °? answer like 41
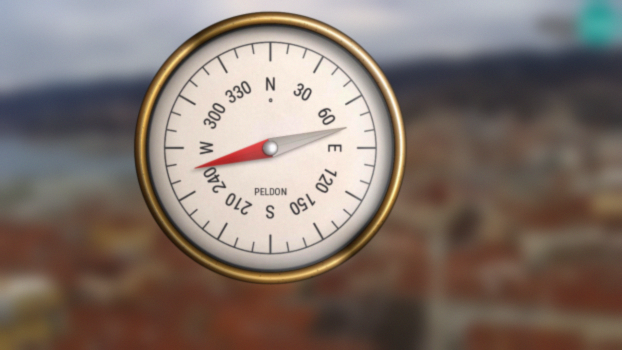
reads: 255
